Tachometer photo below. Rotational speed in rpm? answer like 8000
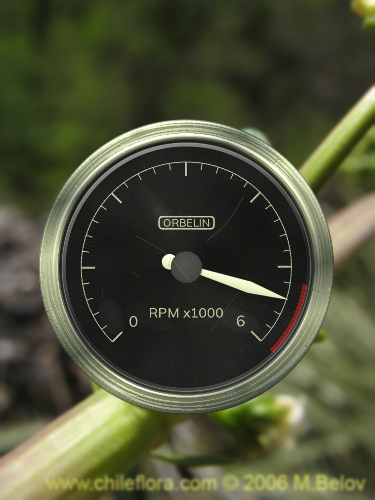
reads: 5400
